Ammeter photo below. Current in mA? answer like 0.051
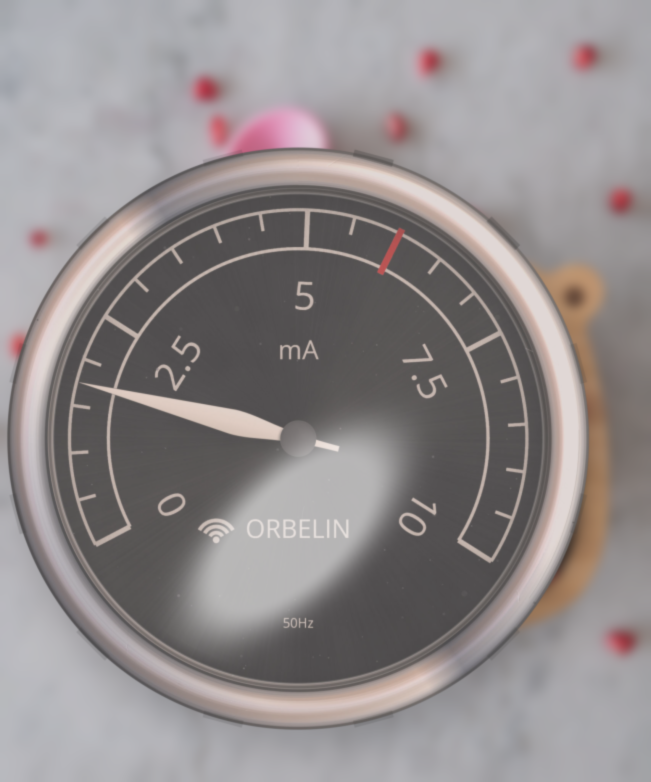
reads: 1.75
